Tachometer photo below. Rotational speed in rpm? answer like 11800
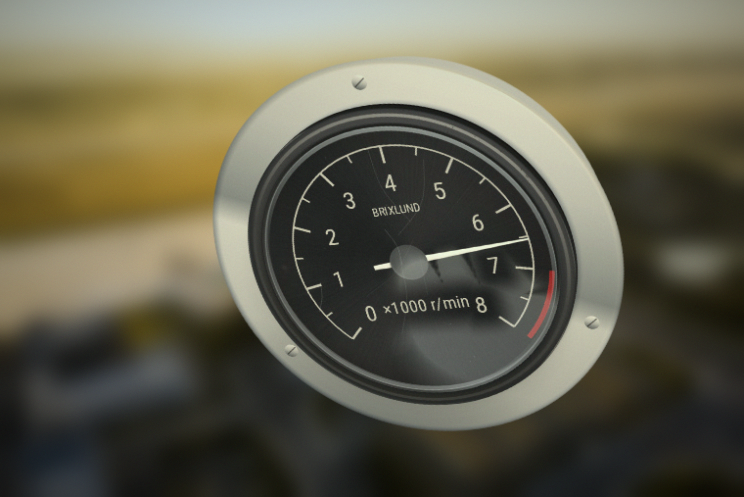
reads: 6500
